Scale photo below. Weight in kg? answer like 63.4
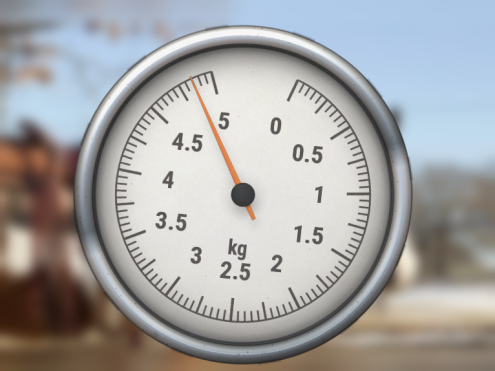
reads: 4.85
